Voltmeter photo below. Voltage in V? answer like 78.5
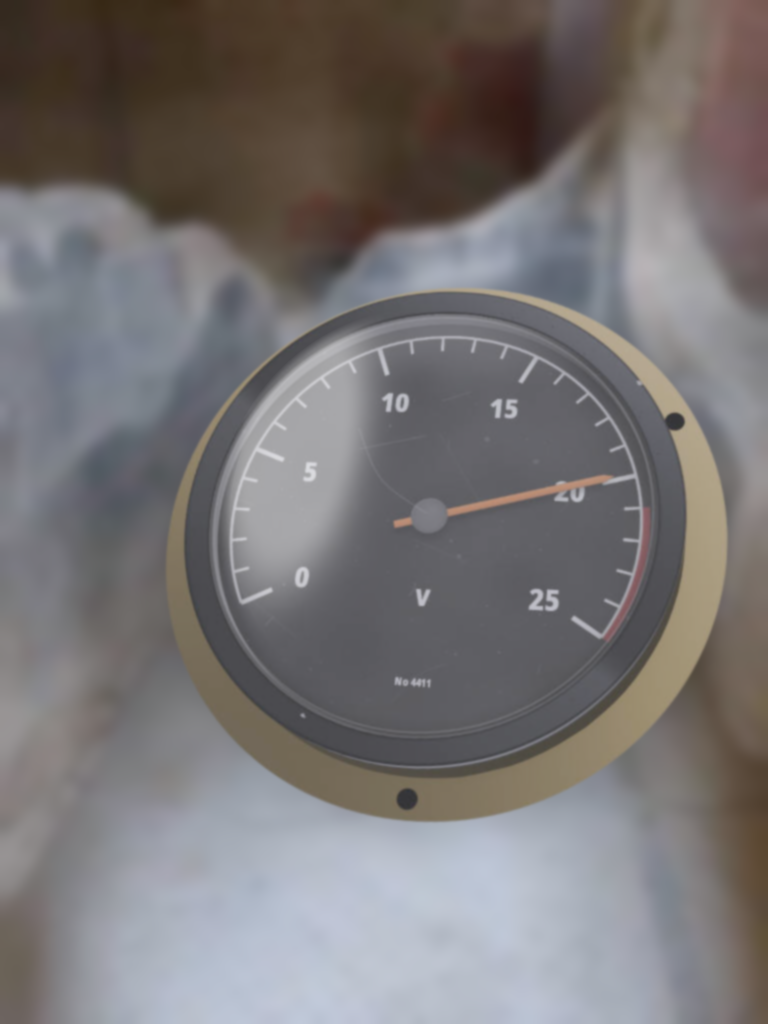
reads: 20
